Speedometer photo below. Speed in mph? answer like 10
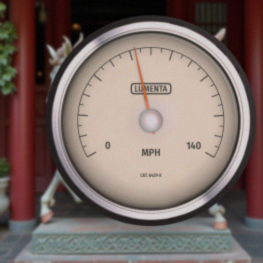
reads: 62.5
